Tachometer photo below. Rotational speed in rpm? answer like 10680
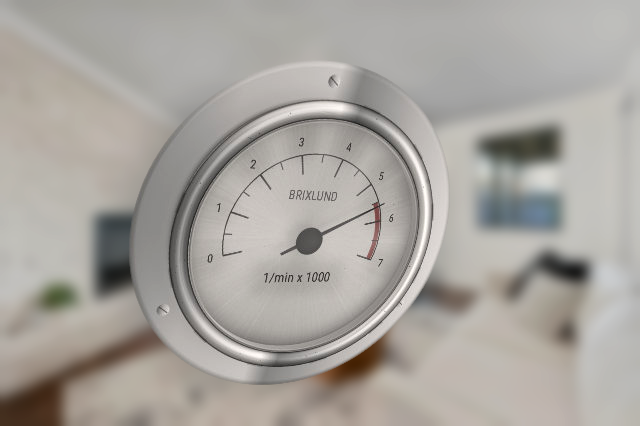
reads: 5500
